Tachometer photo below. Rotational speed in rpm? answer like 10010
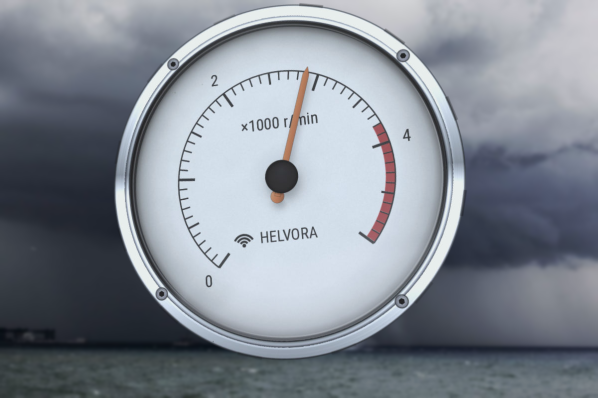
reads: 2900
